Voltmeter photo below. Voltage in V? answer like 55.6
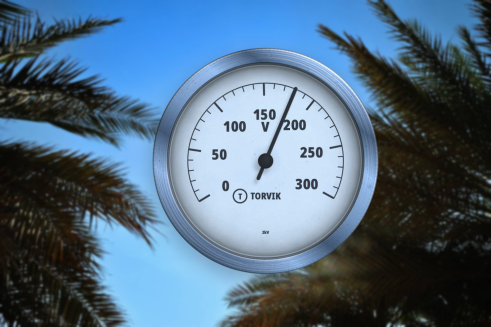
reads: 180
